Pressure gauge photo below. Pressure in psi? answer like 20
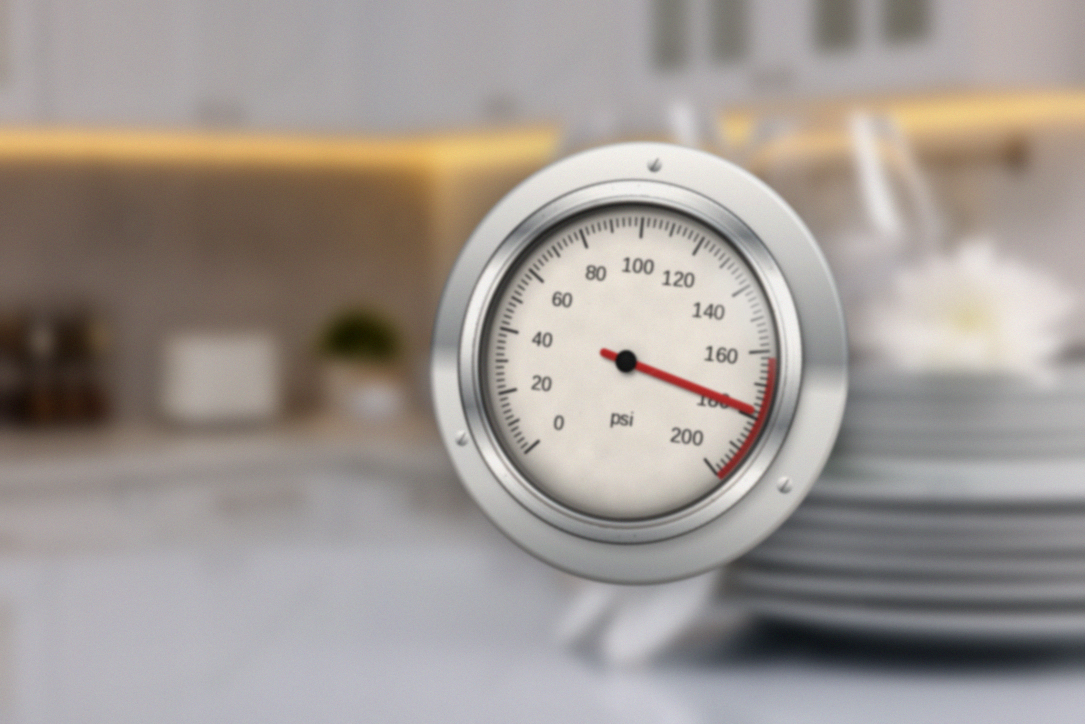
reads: 178
